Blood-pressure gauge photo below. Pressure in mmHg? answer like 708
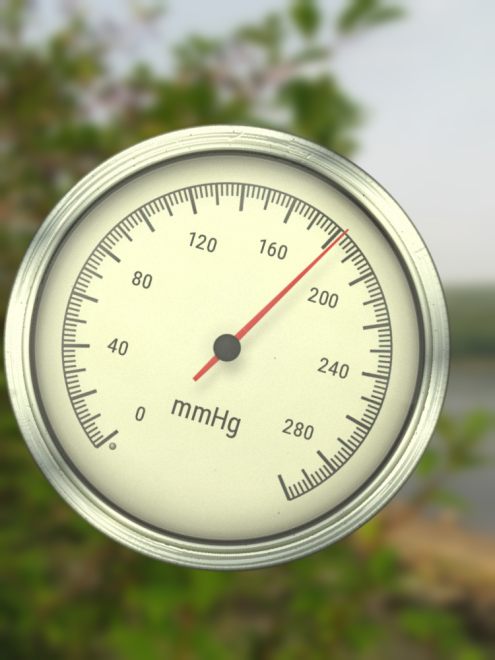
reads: 182
